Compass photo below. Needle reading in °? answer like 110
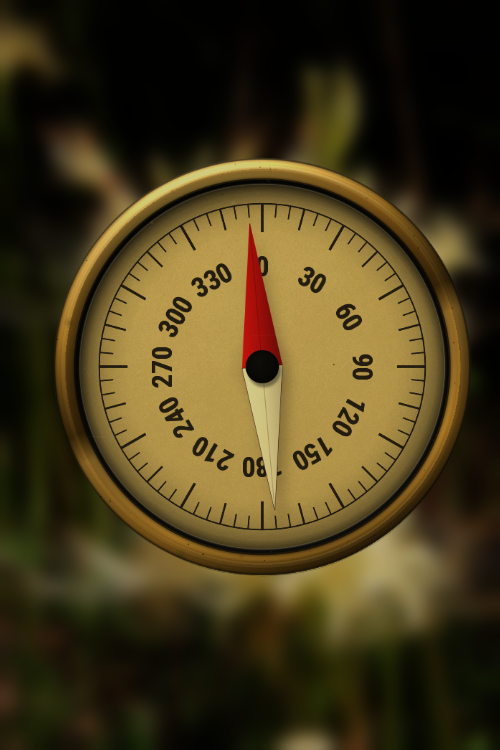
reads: 355
